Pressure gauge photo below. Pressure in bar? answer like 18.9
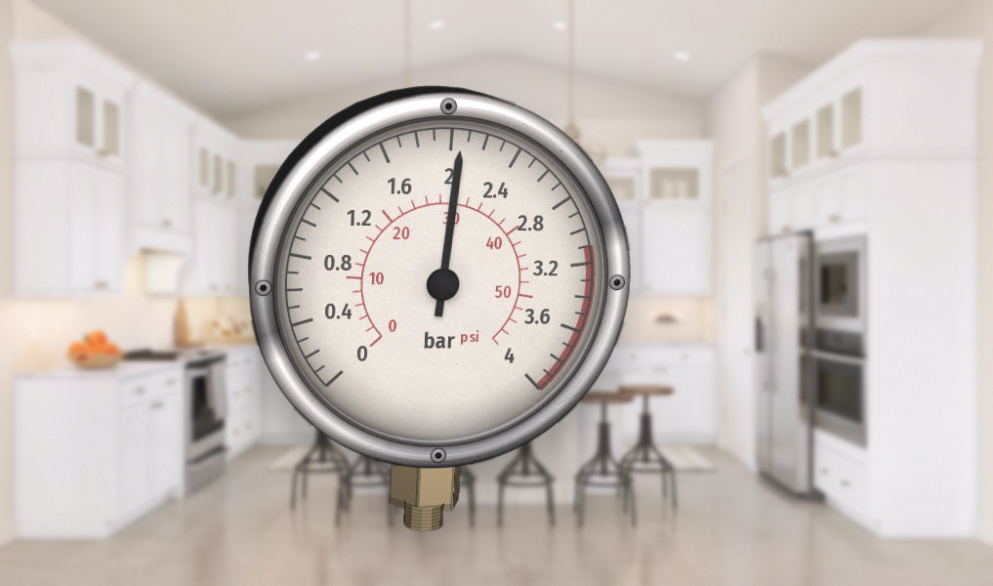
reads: 2.05
